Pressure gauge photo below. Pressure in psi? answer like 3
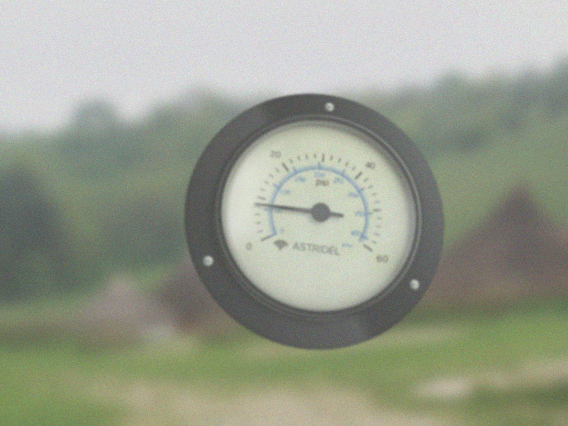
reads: 8
